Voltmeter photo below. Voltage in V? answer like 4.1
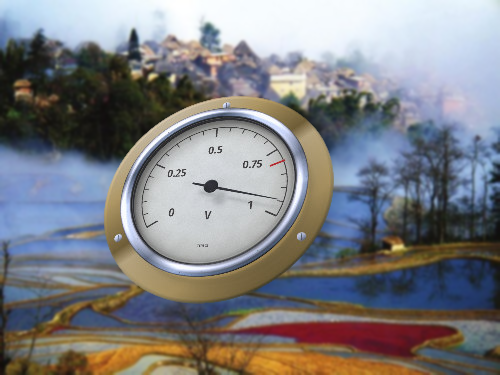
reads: 0.95
